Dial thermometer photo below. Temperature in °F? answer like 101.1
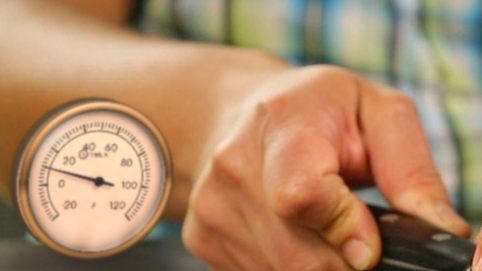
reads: 10
